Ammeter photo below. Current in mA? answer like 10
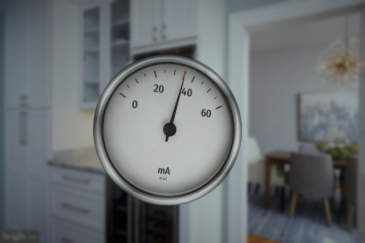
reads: 35
